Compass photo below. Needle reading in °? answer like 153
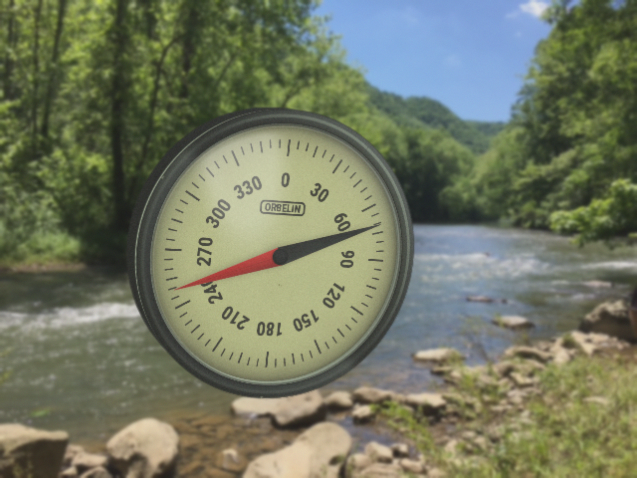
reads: 250
